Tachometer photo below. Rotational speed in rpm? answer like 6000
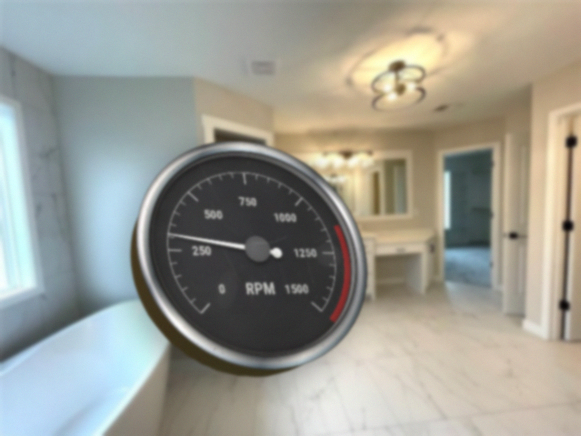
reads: 300
